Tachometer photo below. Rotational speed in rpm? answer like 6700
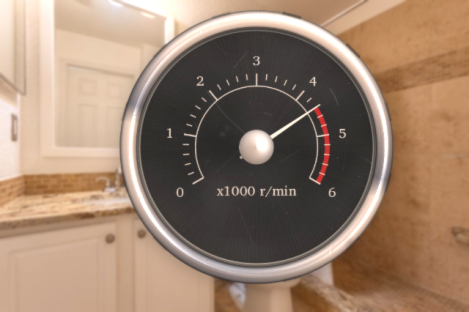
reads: 4400
